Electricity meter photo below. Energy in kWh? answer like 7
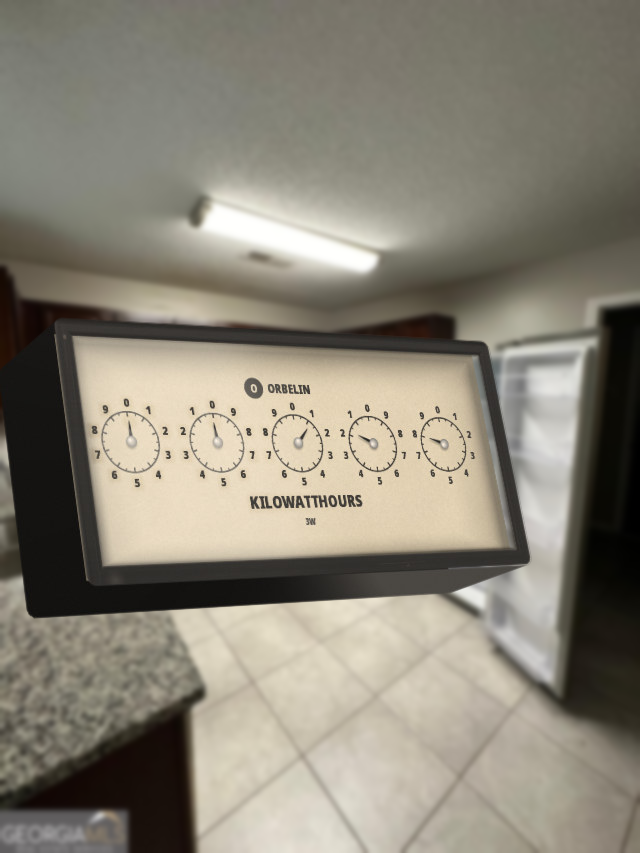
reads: 118
